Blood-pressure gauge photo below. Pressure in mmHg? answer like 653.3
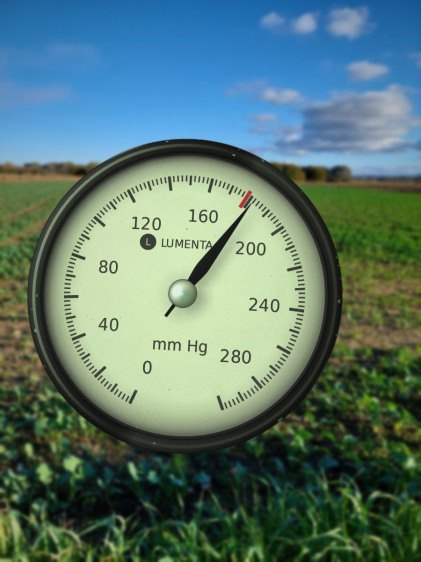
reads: 182
